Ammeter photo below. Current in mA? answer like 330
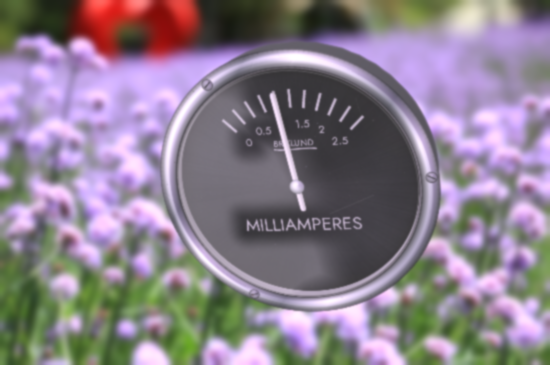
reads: 1
